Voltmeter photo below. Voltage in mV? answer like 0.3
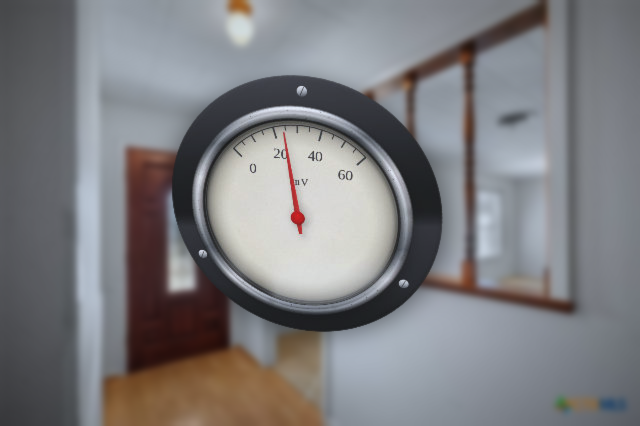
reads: 25
